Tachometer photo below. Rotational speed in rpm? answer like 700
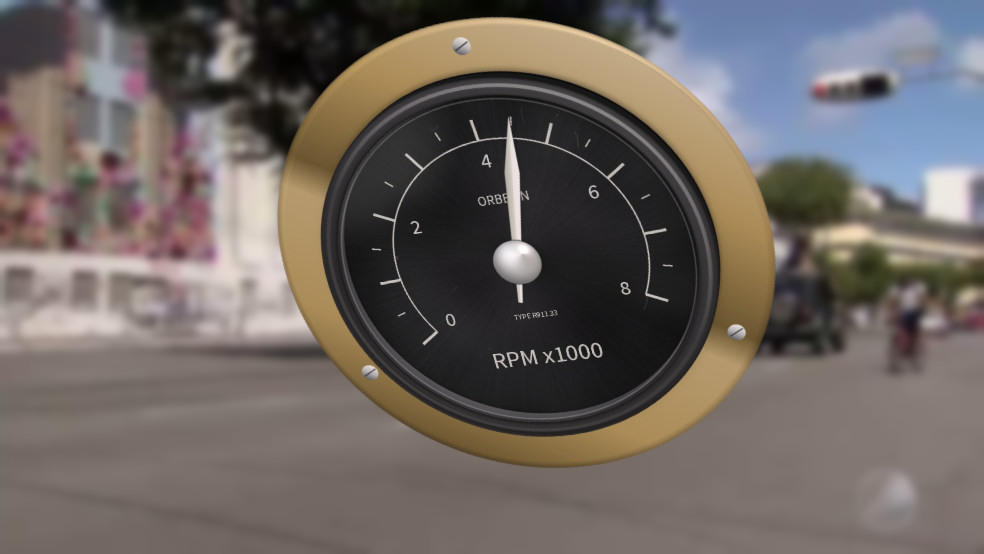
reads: 4500
